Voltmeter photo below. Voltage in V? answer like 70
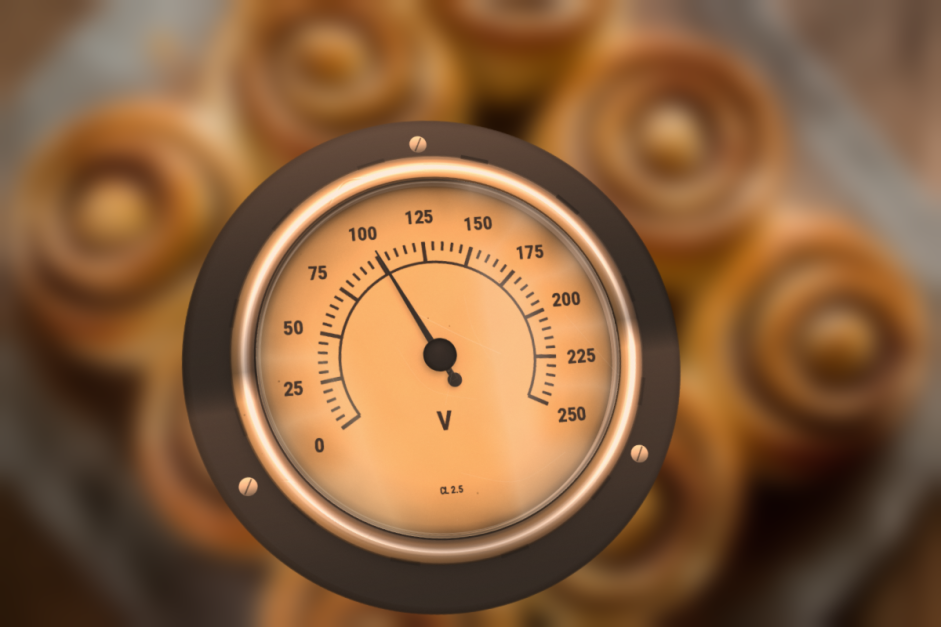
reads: 100
